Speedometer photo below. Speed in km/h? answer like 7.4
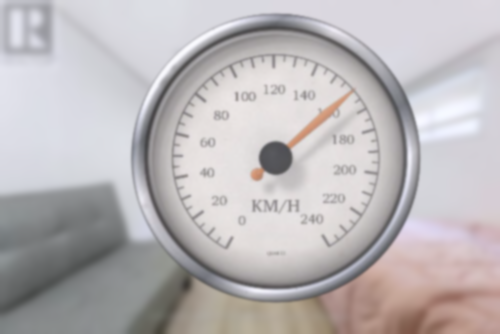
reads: 160
